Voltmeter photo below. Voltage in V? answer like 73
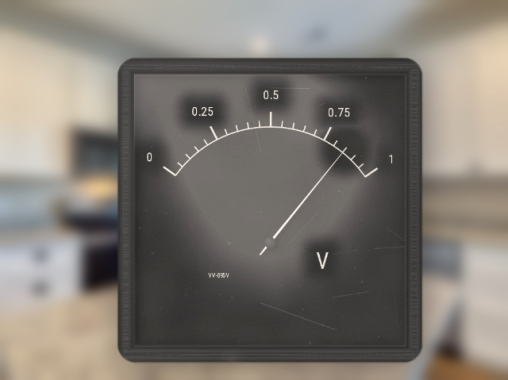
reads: 0.85
